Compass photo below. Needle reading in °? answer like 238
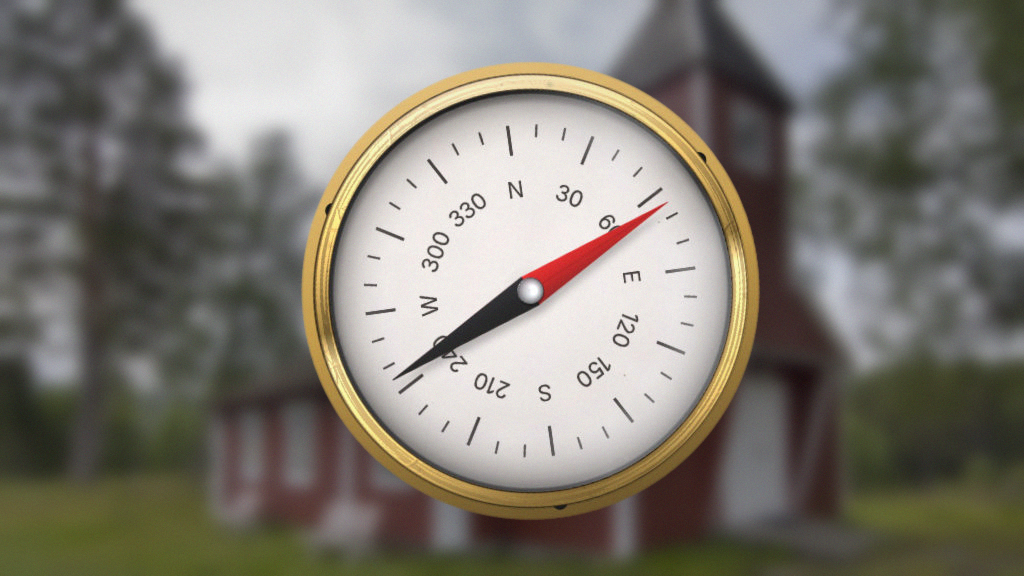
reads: 65
